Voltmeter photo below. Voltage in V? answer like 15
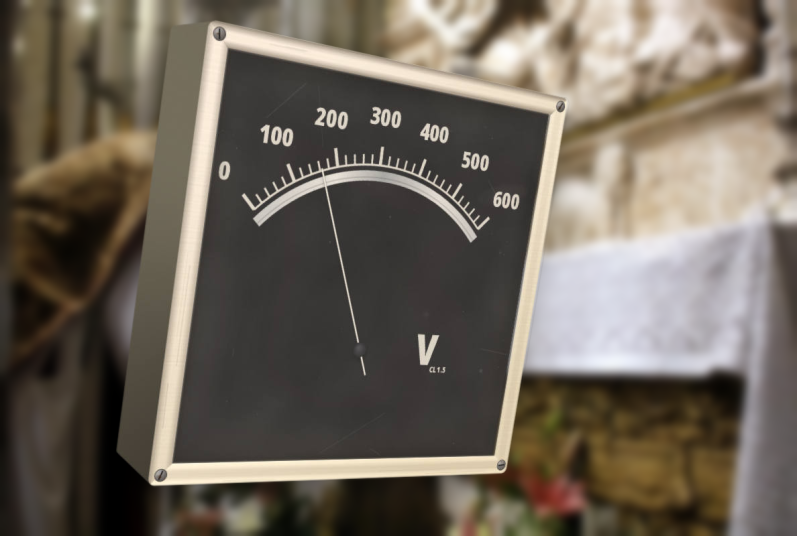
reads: 160
